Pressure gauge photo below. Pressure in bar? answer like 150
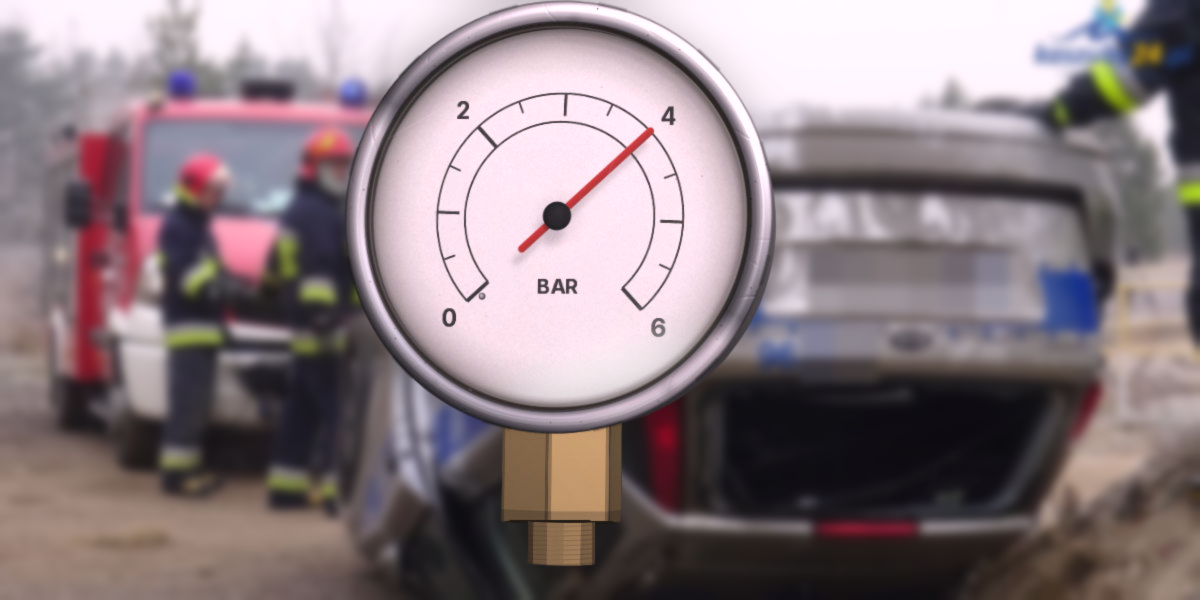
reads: 4
